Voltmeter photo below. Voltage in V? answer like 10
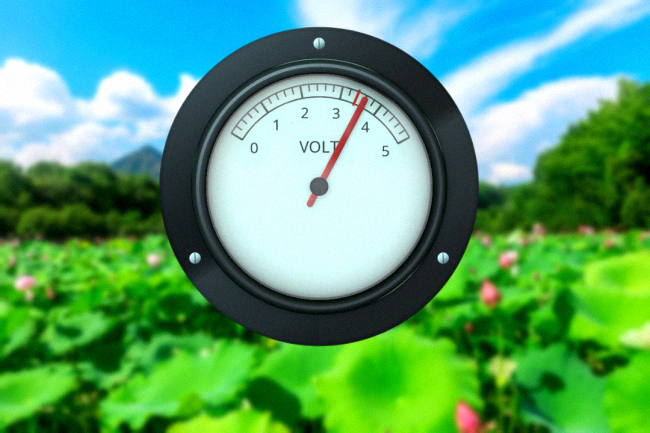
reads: 3.6
